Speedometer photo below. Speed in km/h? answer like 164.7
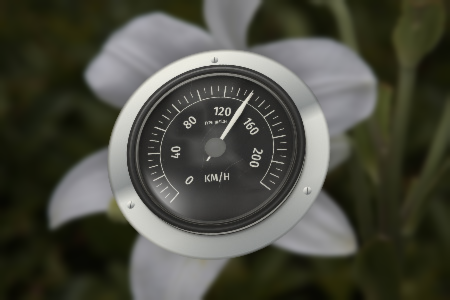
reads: 140
